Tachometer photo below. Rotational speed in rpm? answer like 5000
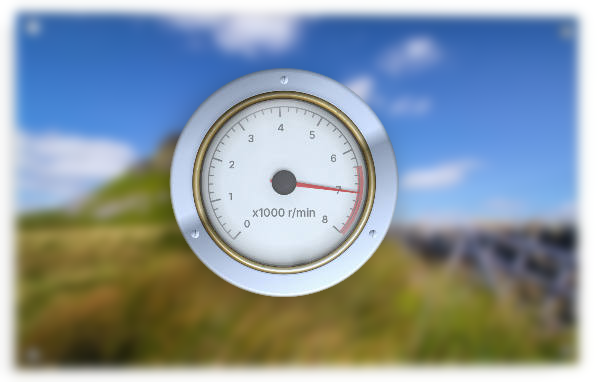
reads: 7000
